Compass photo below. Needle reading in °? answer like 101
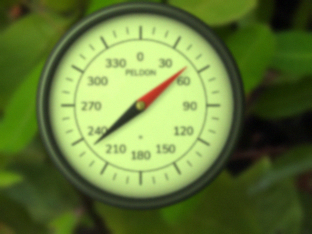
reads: 50
